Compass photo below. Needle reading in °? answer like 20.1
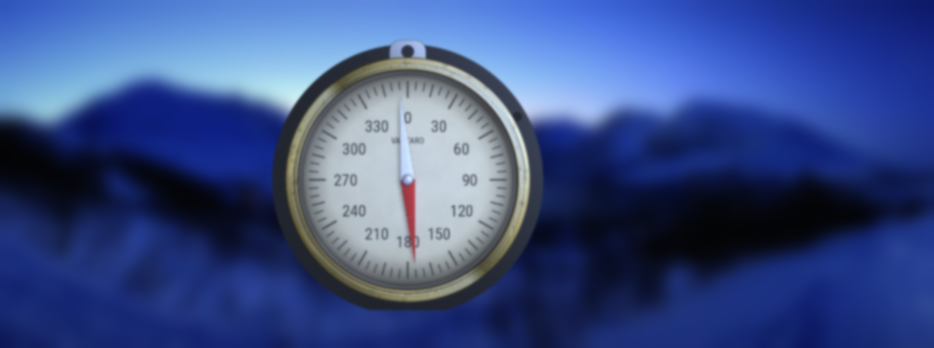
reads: 175
